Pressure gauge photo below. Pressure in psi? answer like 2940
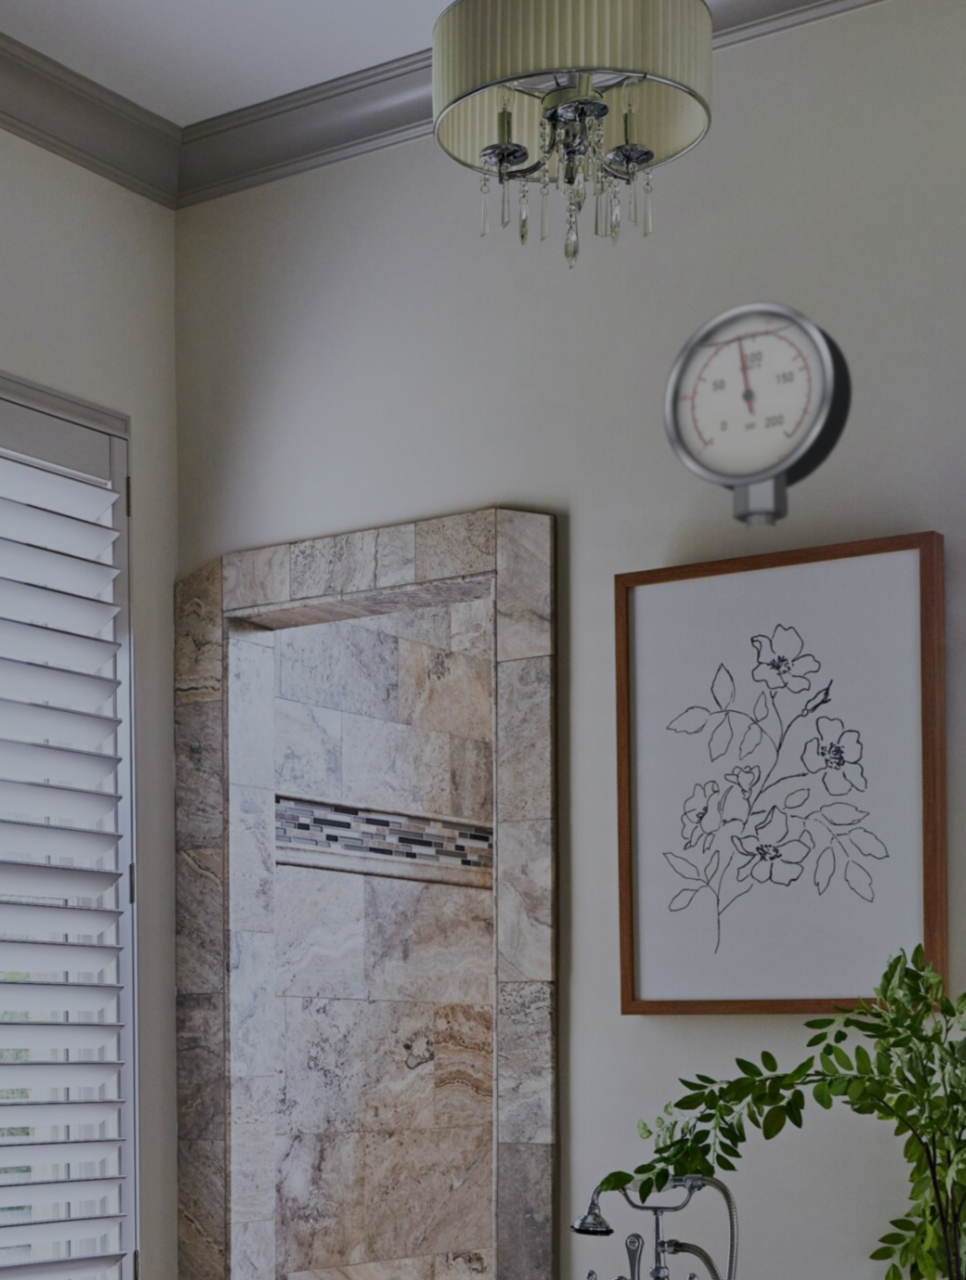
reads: 90
